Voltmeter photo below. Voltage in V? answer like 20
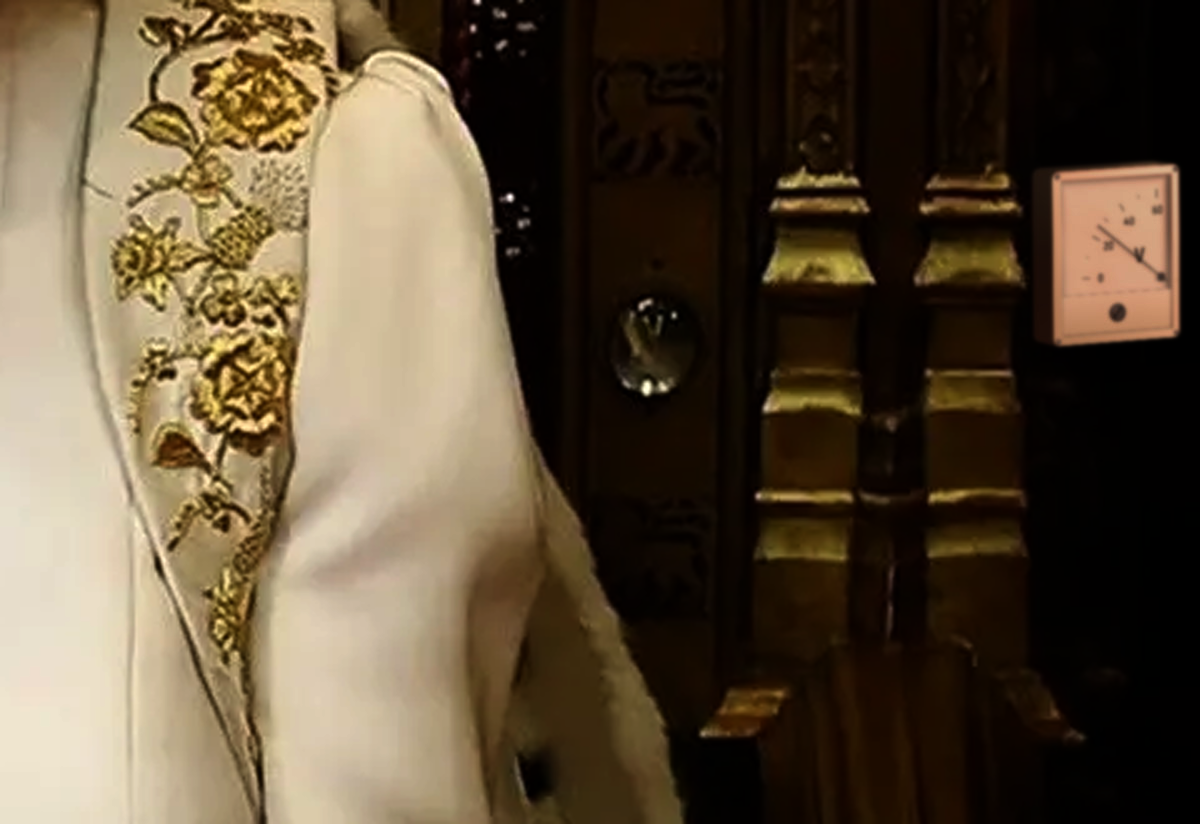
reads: 25
